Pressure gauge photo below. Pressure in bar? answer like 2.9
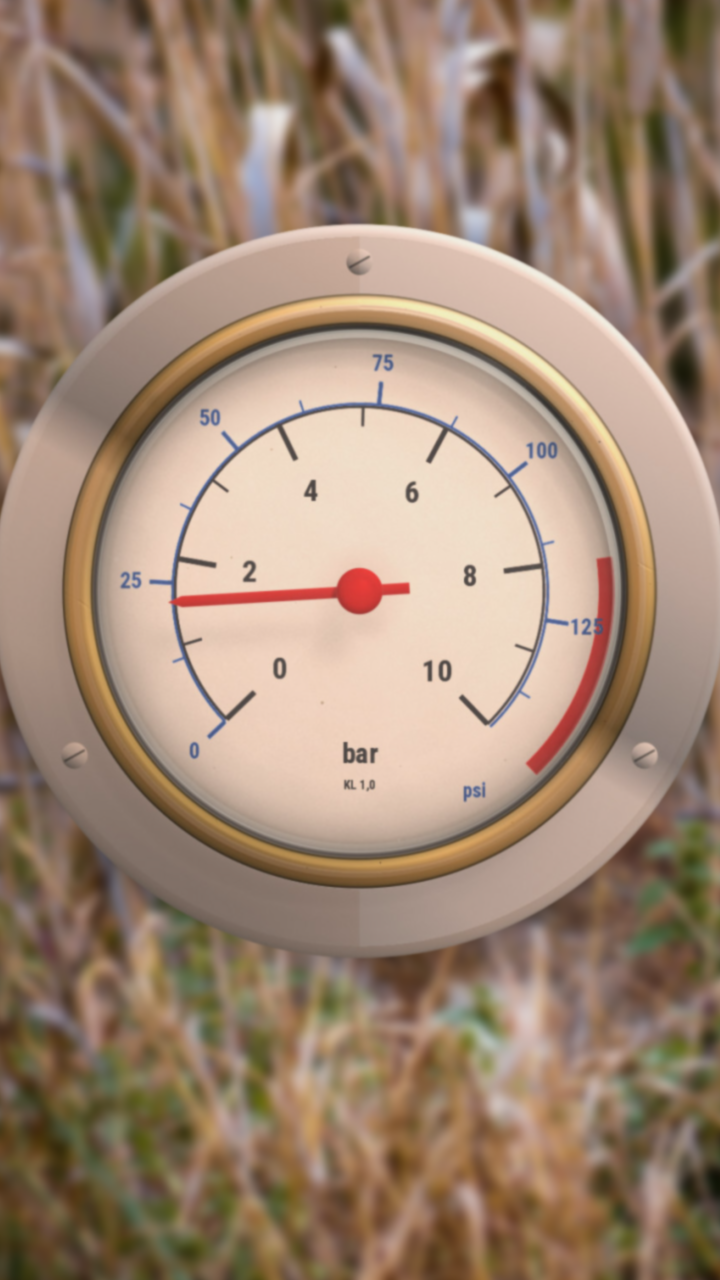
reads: 1.5
